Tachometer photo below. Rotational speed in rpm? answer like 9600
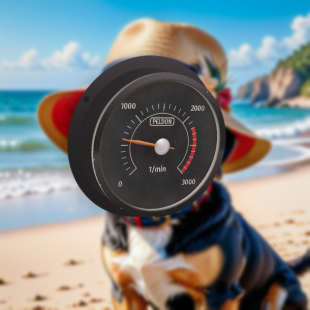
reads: 600
